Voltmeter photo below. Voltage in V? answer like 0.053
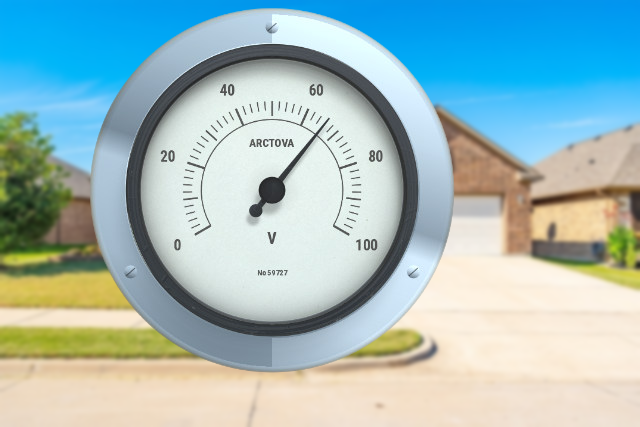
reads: 66
